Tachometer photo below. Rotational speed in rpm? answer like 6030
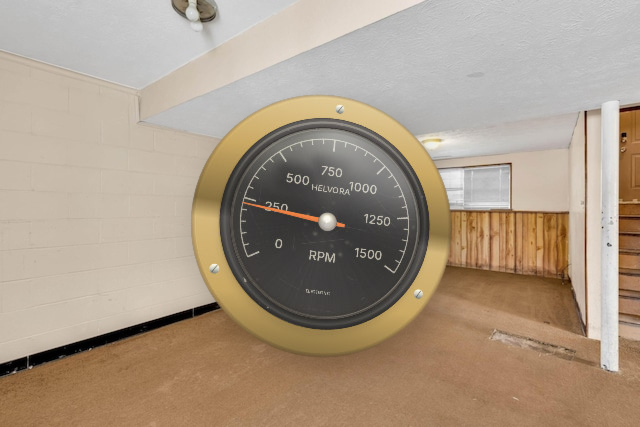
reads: 225
